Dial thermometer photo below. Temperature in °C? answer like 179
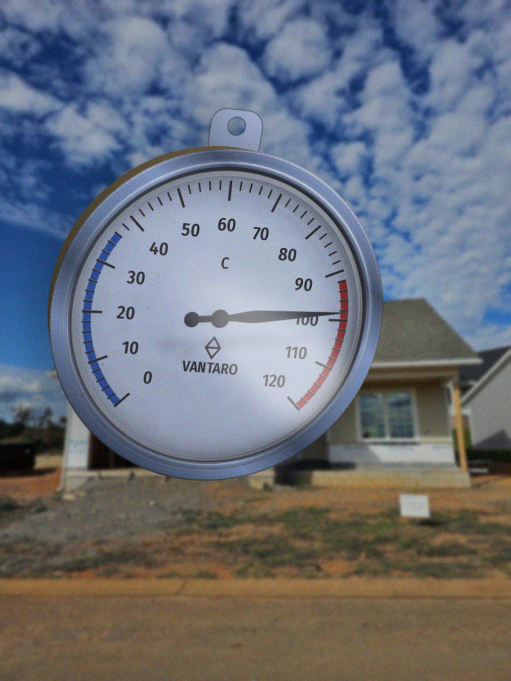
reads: 98
